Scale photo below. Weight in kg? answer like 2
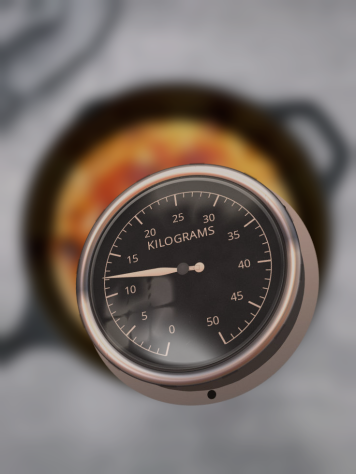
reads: 12
